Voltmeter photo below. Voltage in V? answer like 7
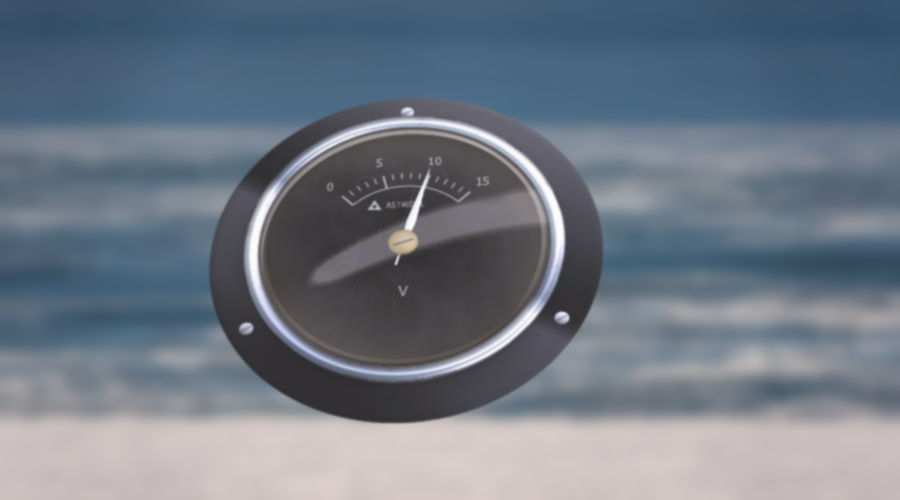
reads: 10
